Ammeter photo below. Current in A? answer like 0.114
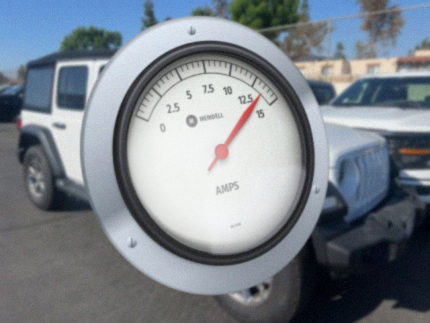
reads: 13.5
